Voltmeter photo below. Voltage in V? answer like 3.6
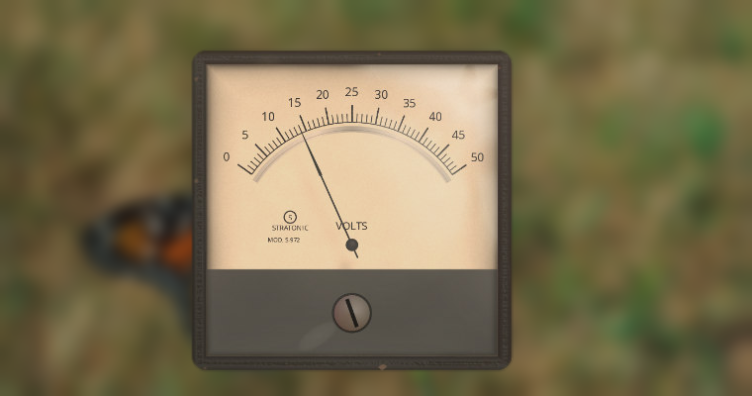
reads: 14
